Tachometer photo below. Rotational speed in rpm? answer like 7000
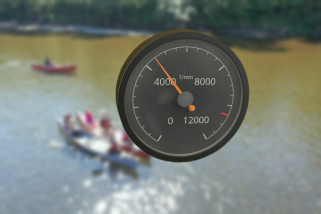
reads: 4500
